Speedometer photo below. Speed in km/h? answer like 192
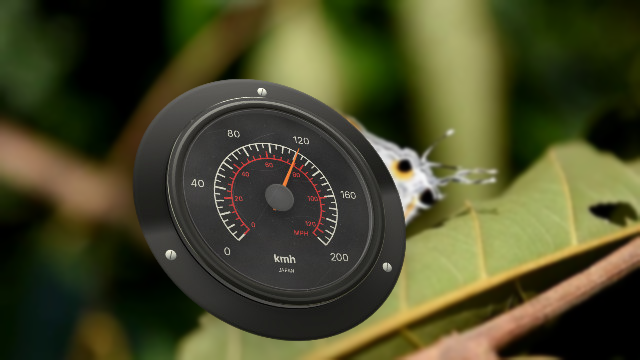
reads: 120
